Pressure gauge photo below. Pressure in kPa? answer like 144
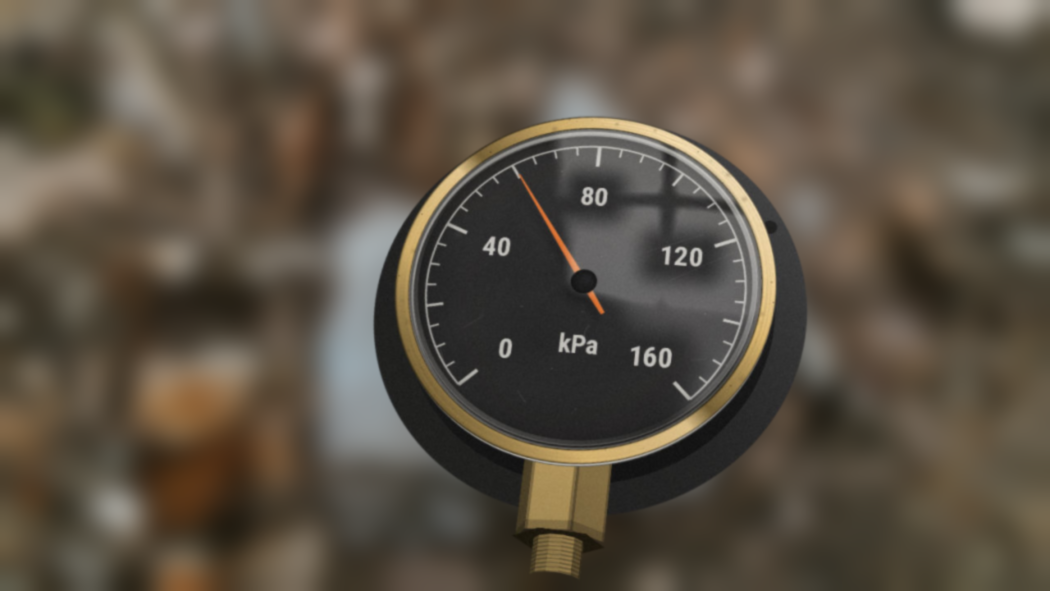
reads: 60
